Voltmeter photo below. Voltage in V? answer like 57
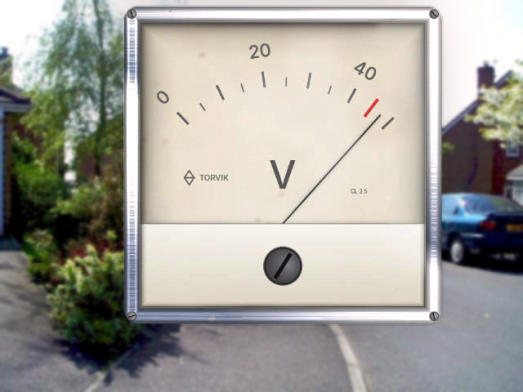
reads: 47.5
